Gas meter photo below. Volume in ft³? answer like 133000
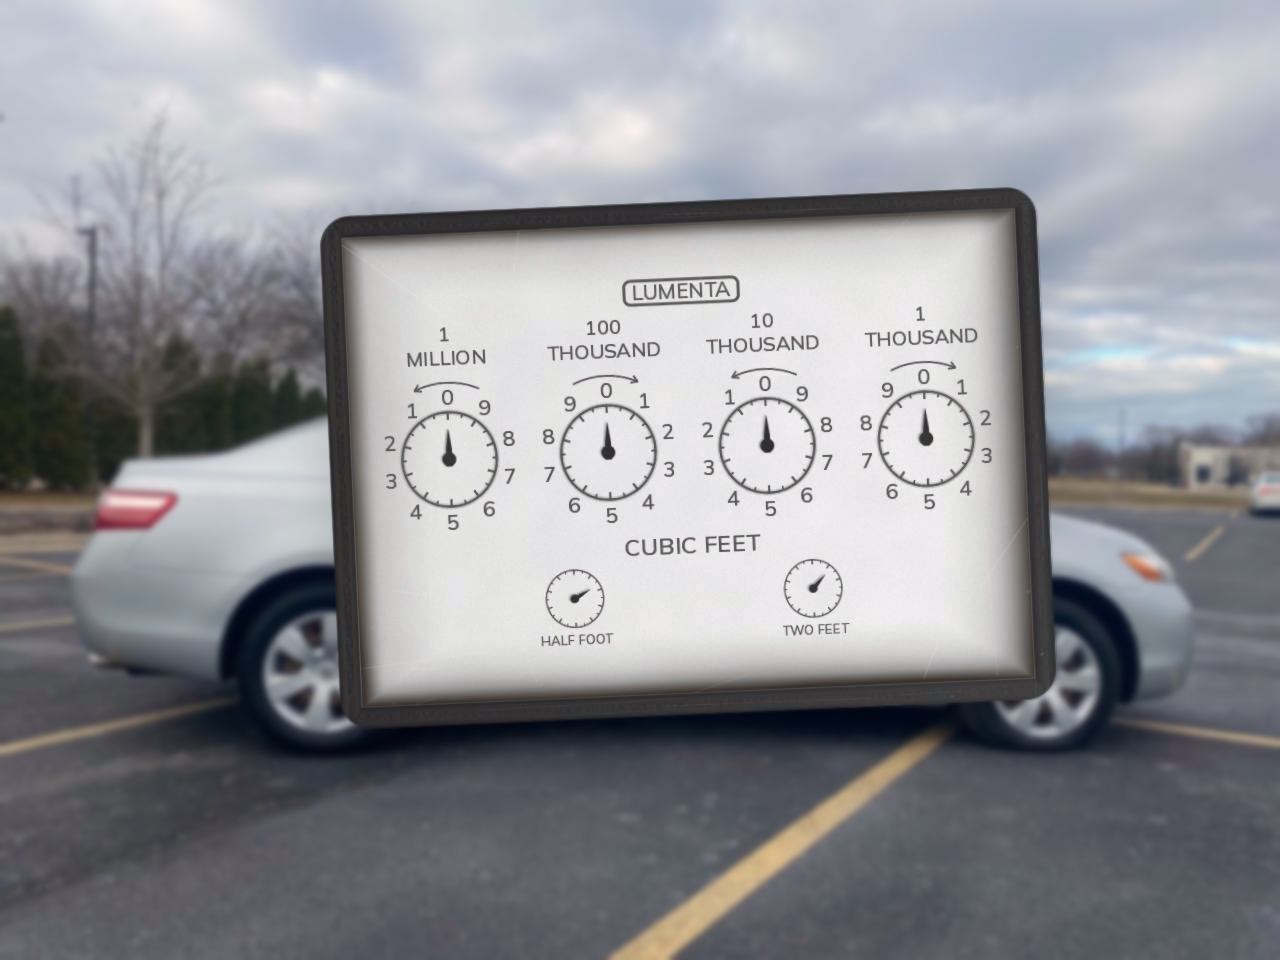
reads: 0
